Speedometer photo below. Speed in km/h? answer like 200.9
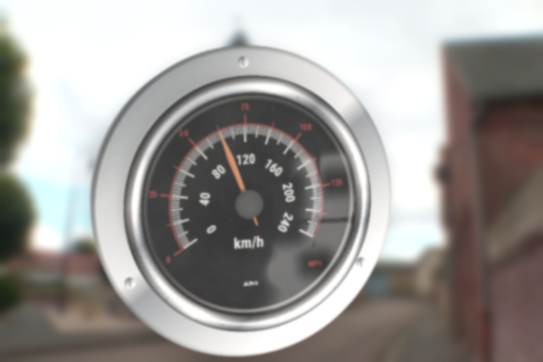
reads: 100
